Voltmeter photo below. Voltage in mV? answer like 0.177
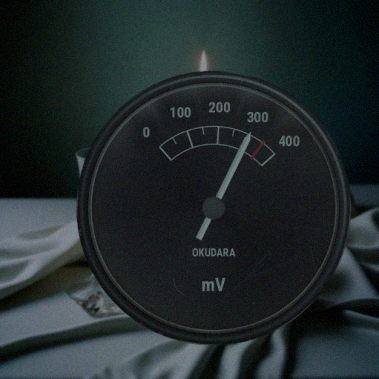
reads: 300
